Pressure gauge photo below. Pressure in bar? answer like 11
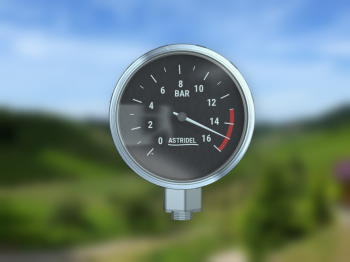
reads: 15
